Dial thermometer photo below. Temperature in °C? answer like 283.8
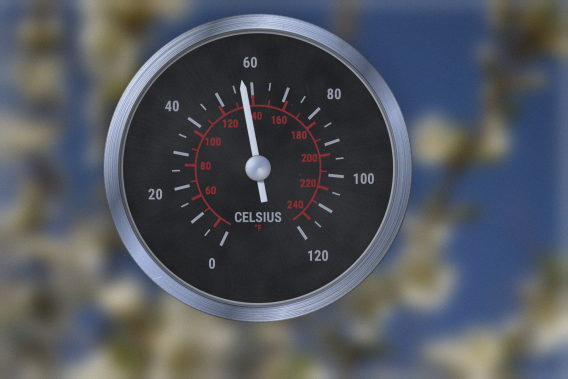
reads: 57.5
